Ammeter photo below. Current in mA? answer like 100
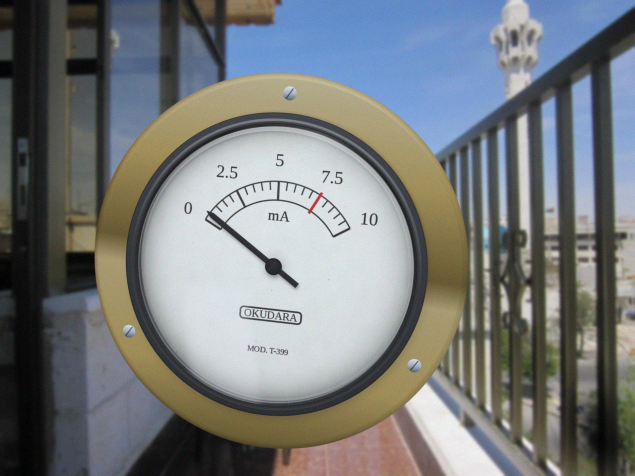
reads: 0.5
